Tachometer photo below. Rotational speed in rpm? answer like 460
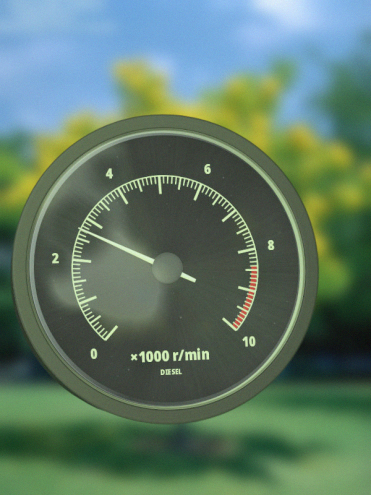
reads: 2700
